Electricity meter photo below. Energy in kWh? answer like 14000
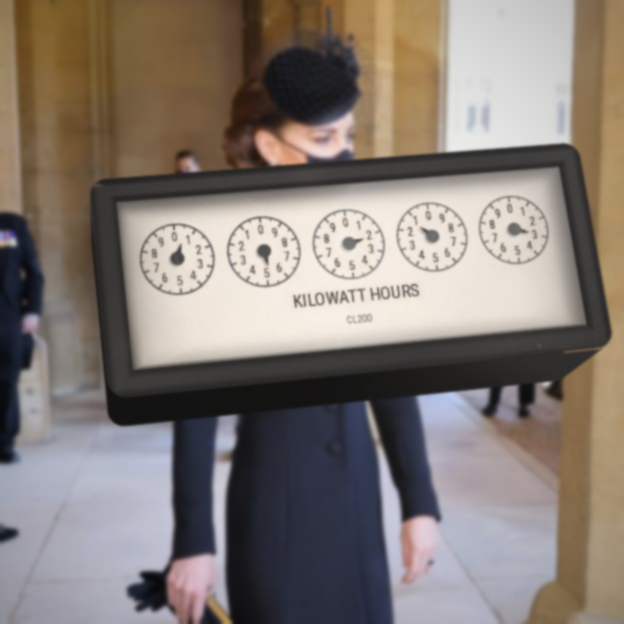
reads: 5213
